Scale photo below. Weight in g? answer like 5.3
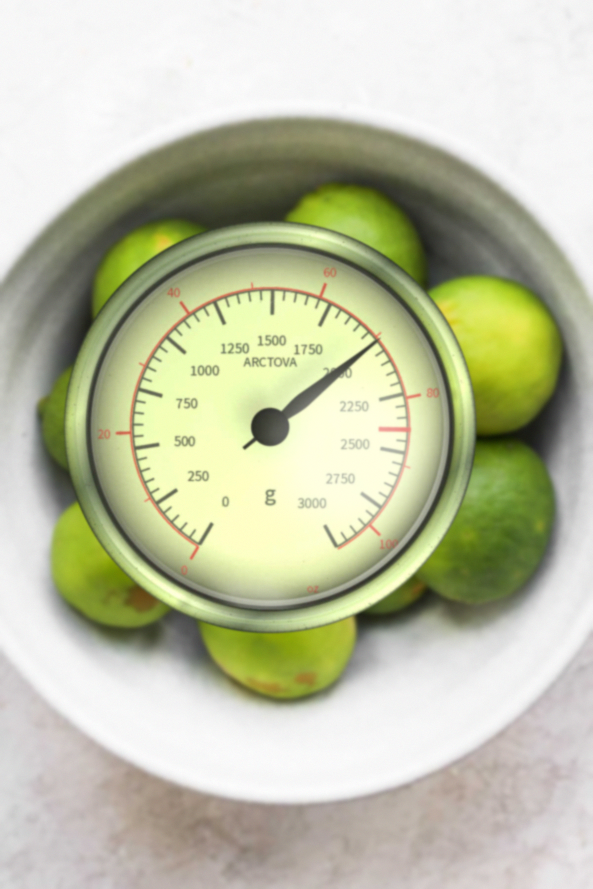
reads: 2000
